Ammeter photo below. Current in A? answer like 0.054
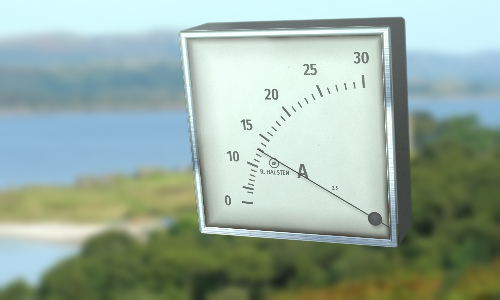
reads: 13
